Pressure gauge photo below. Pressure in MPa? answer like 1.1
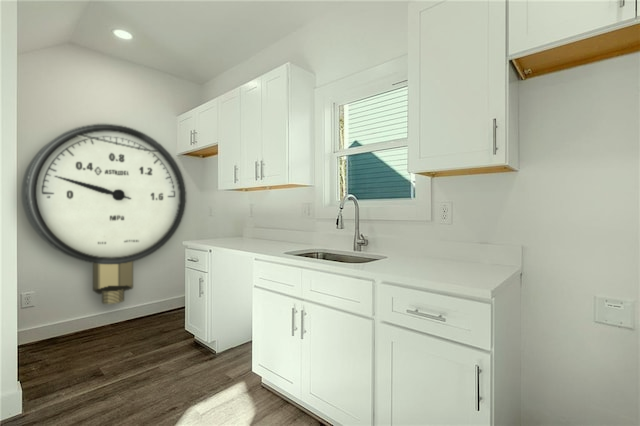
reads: 0.15
